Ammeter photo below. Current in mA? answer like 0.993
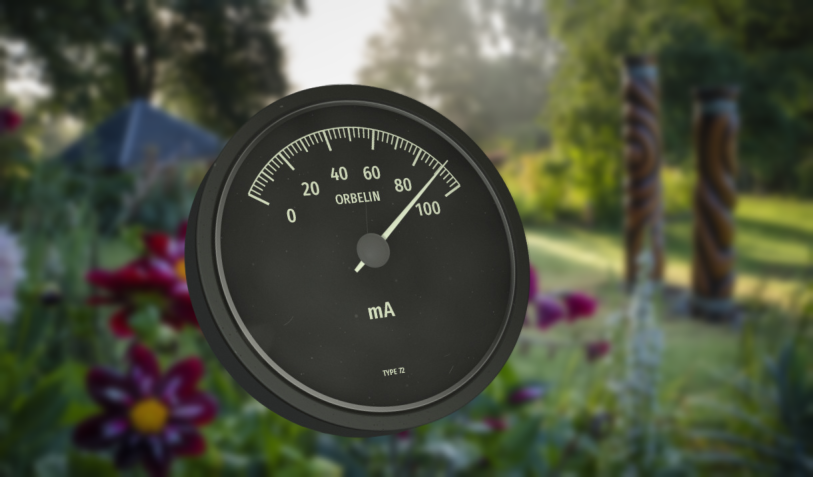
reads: 90
